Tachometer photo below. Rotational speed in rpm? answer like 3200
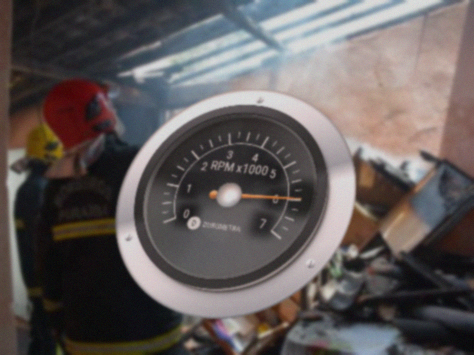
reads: 6000
